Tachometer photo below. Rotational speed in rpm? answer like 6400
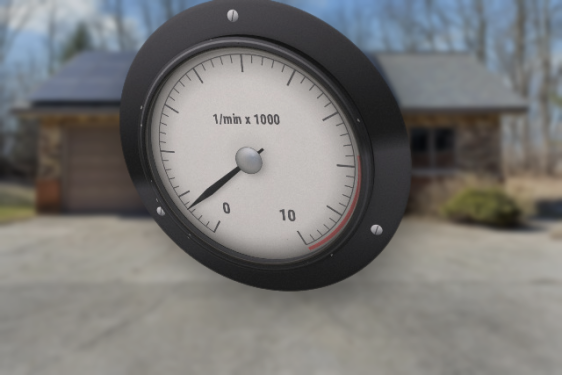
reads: 700
